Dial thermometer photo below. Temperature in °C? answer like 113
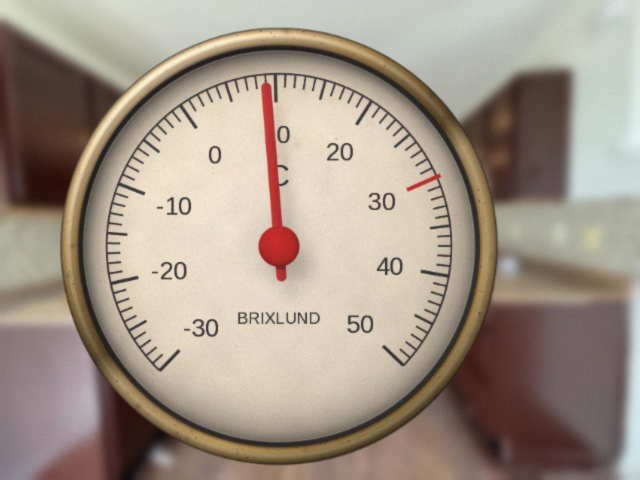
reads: 9
